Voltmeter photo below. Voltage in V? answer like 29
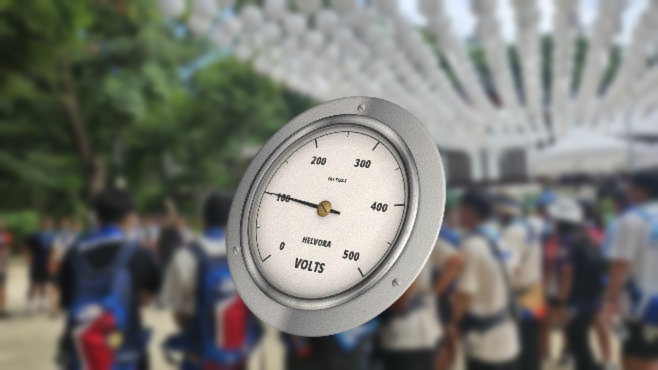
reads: 100
